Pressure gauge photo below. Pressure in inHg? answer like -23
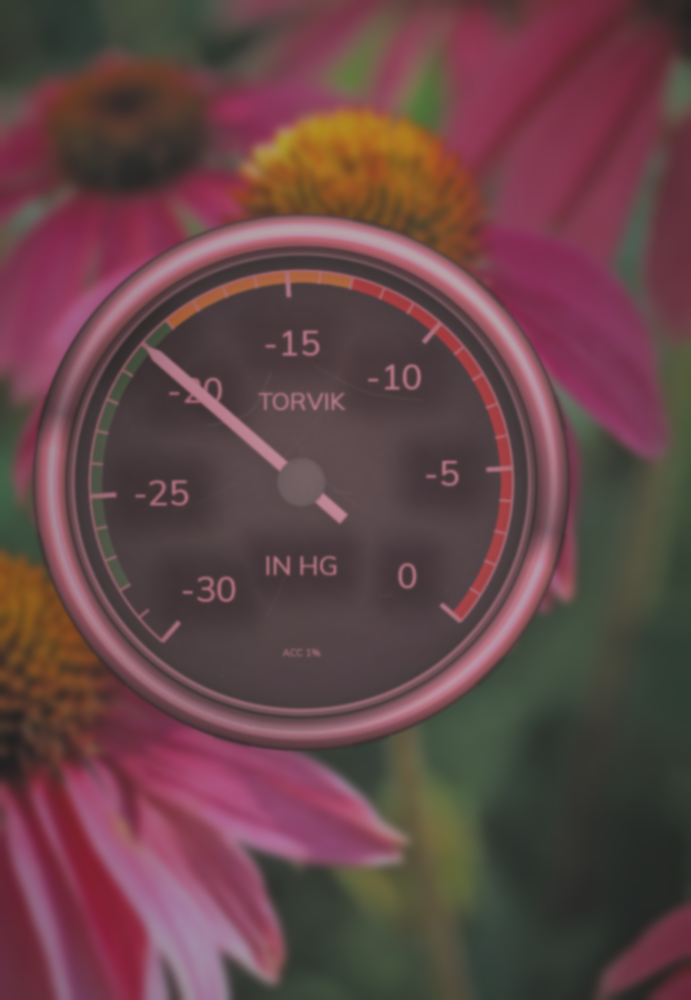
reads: -20
